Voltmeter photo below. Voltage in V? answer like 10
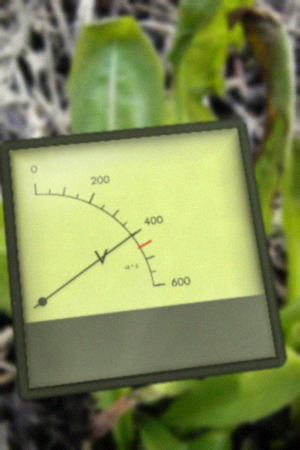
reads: 400
